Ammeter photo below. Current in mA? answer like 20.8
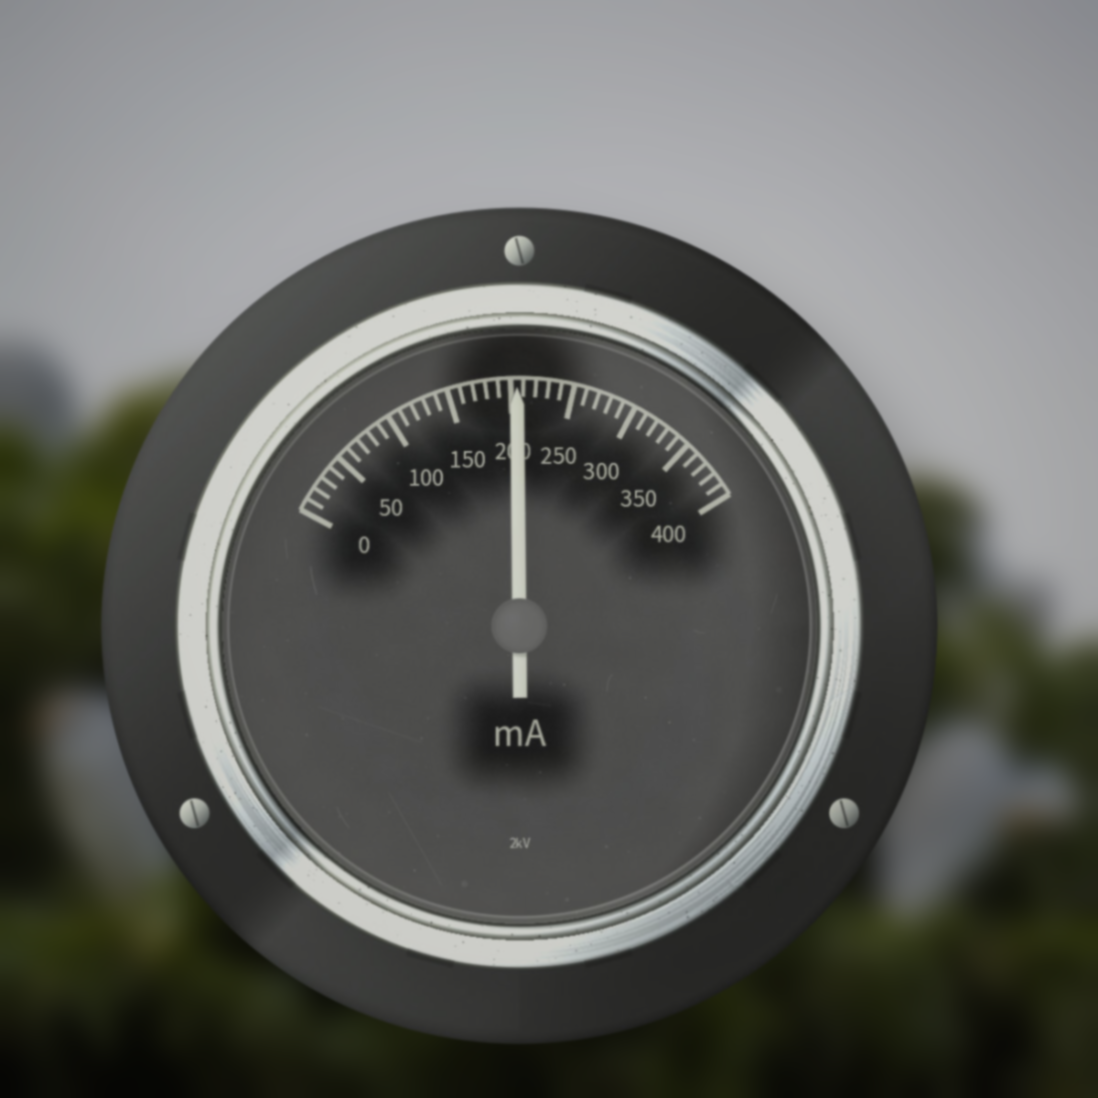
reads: 205
